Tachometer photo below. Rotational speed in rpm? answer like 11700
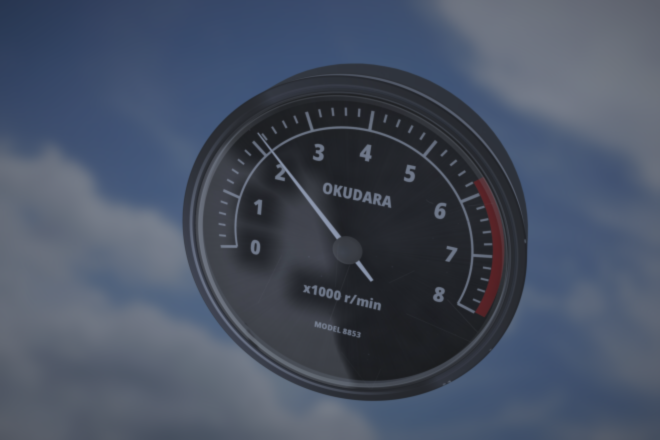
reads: 2200
